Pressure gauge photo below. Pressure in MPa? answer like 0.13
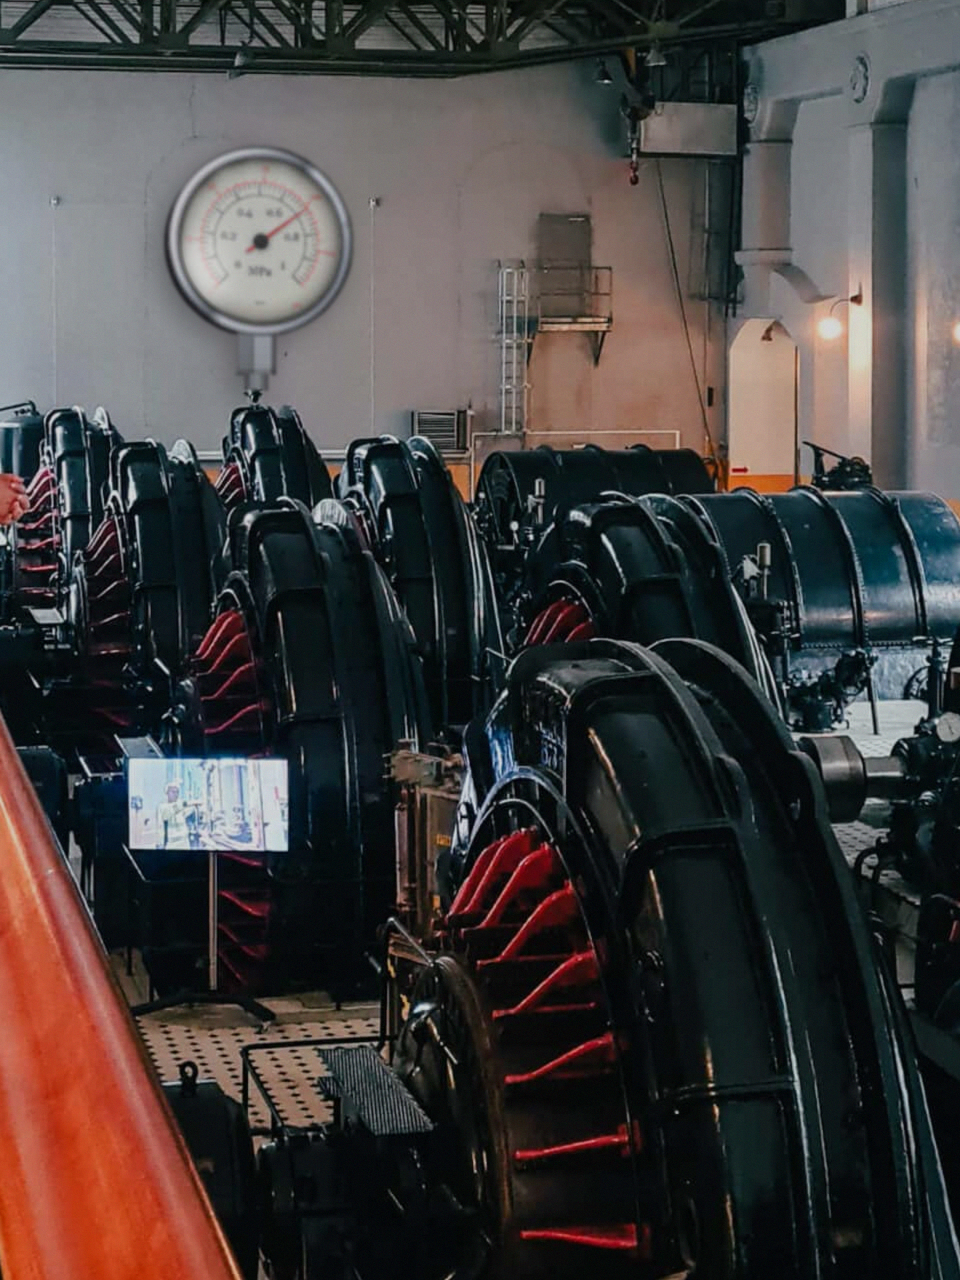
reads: 0.7
